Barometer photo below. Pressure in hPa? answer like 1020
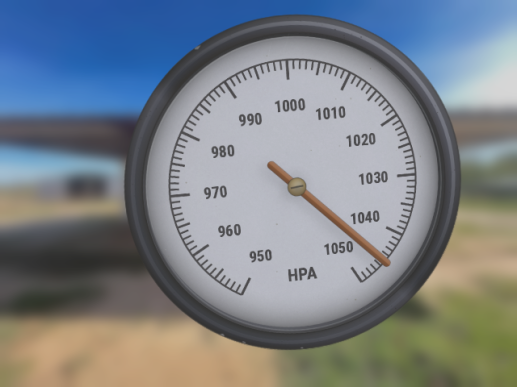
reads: 1045
